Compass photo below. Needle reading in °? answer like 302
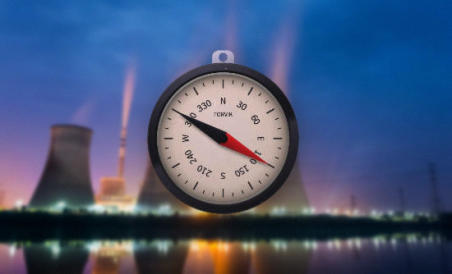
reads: 120
